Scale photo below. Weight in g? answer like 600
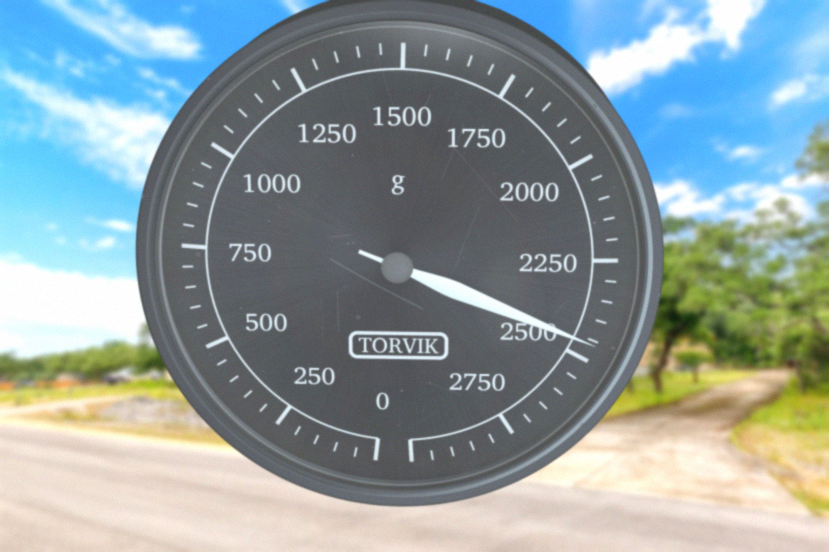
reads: 2450
